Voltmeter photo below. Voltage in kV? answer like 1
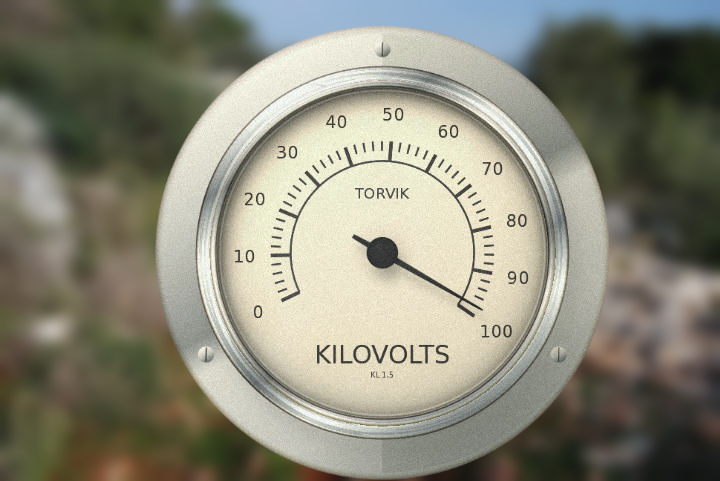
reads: 98
